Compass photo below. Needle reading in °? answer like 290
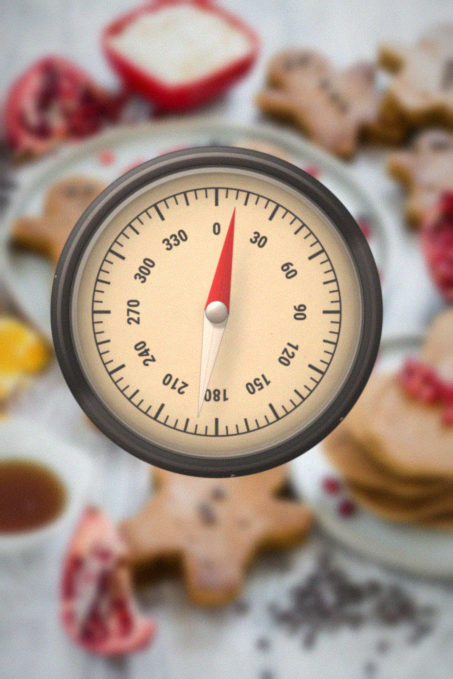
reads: 10
